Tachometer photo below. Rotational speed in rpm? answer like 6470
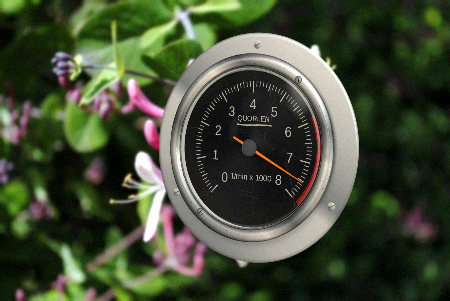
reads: 7500
